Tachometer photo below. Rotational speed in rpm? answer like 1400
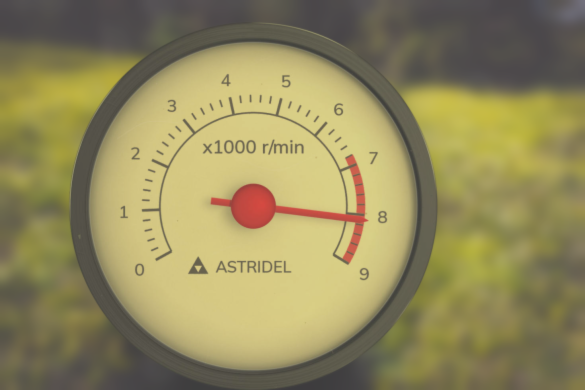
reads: 8100
